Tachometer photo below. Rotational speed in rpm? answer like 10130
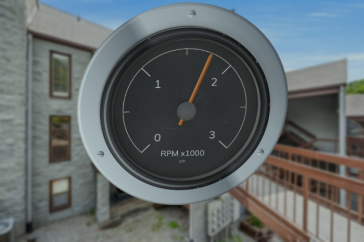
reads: 1750
